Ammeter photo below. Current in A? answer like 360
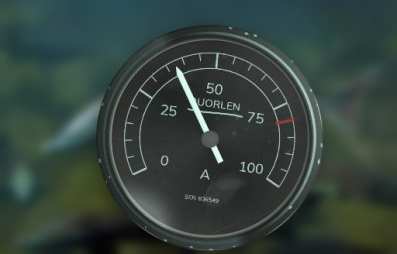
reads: 37.5
